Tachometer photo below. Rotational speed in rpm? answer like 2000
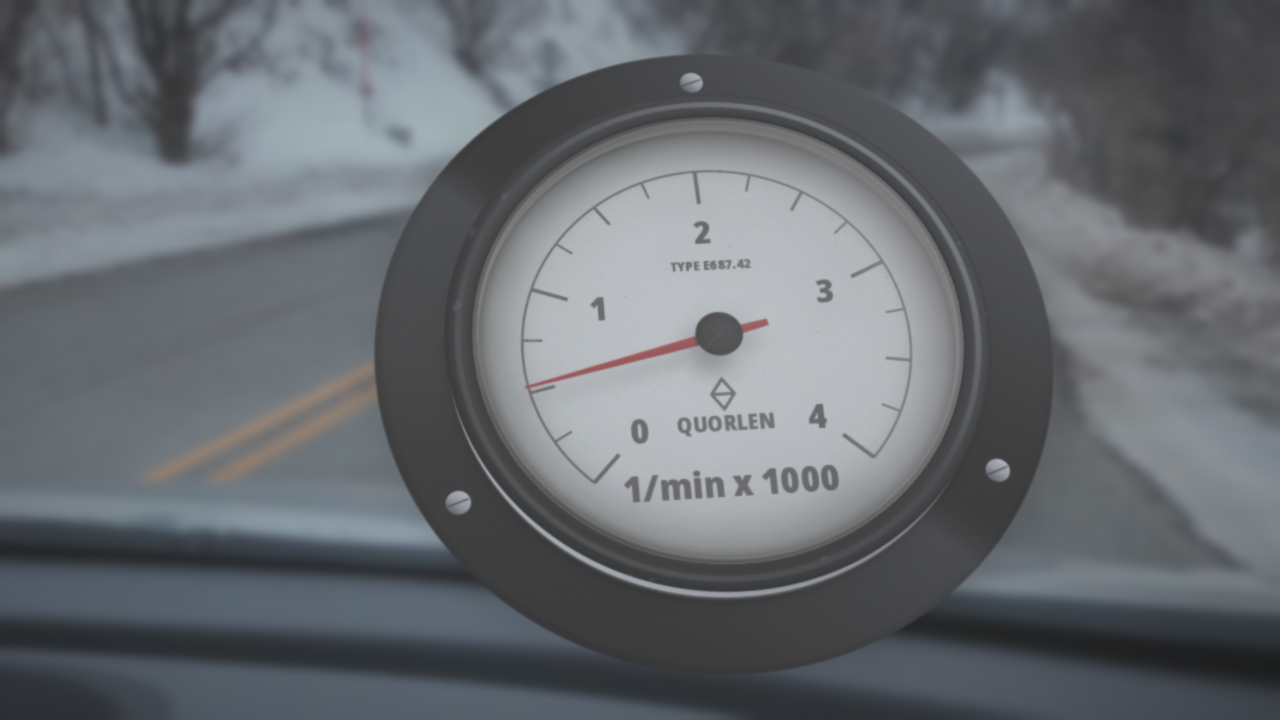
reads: 500
